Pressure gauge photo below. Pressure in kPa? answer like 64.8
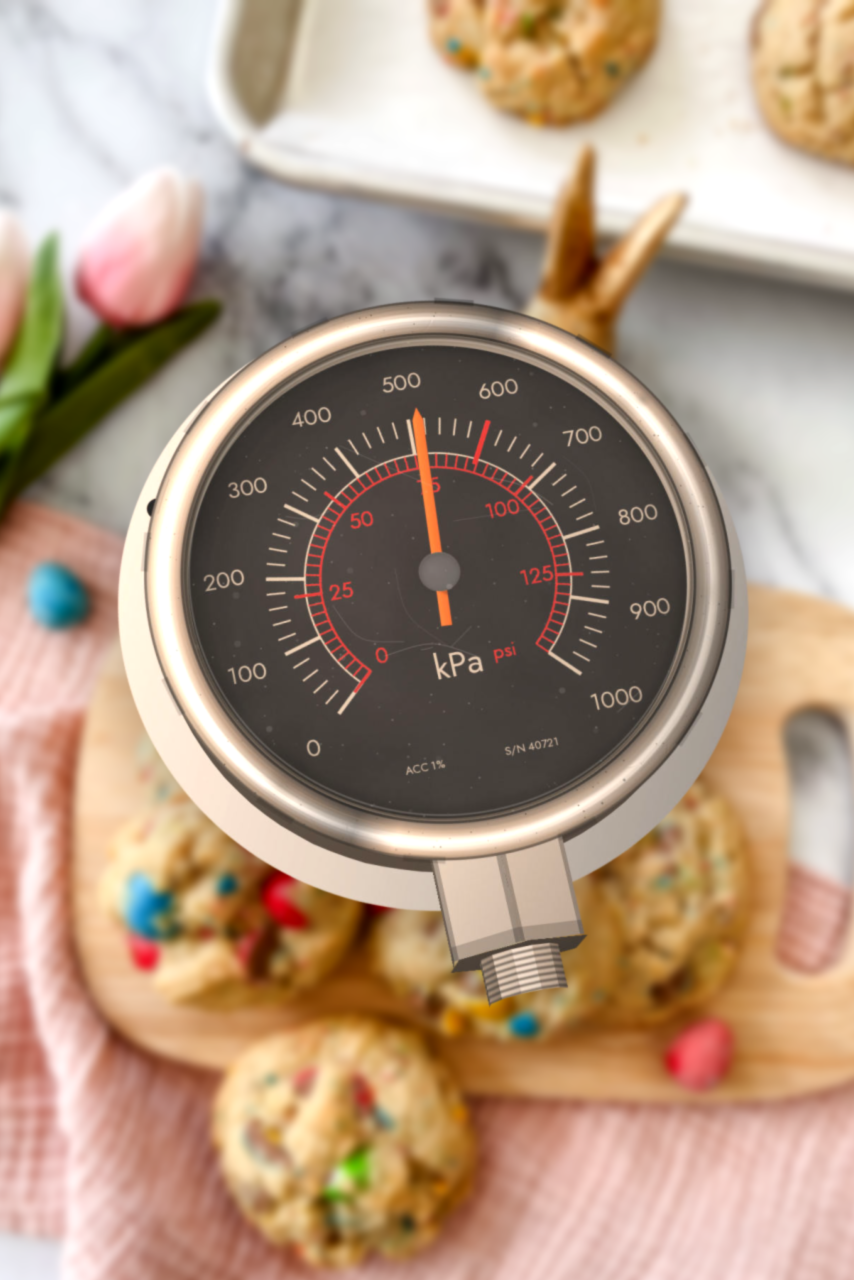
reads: 510
